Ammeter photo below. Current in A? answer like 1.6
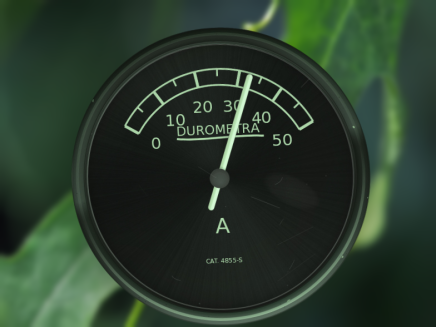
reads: 32.5
